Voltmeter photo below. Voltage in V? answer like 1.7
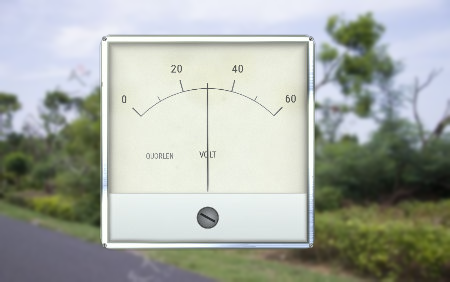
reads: 30
